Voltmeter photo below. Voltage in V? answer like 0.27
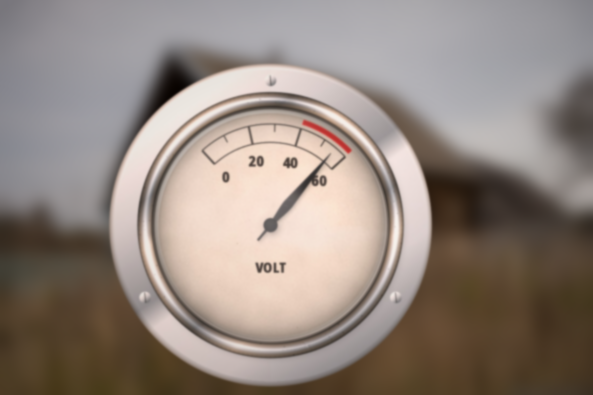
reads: 55
